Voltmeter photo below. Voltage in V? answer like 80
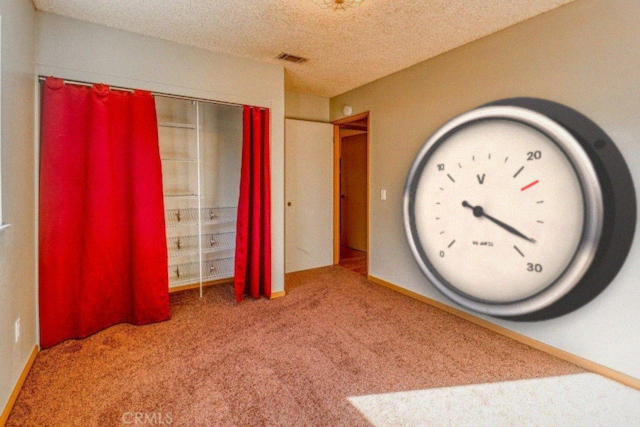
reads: 28
